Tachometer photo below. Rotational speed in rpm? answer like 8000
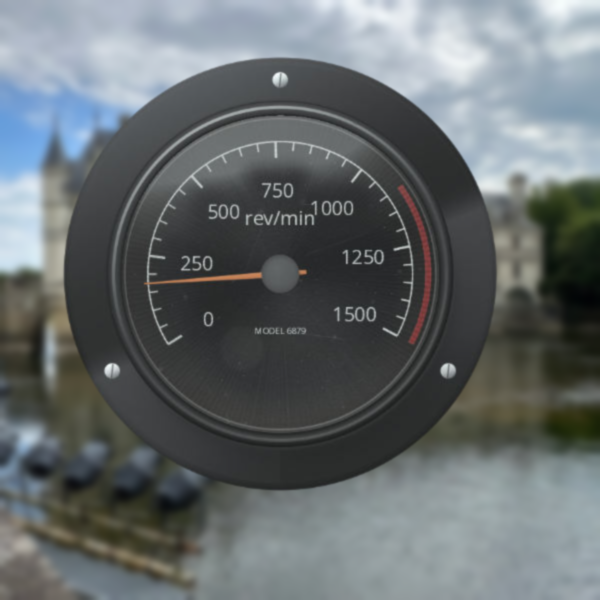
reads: 175
